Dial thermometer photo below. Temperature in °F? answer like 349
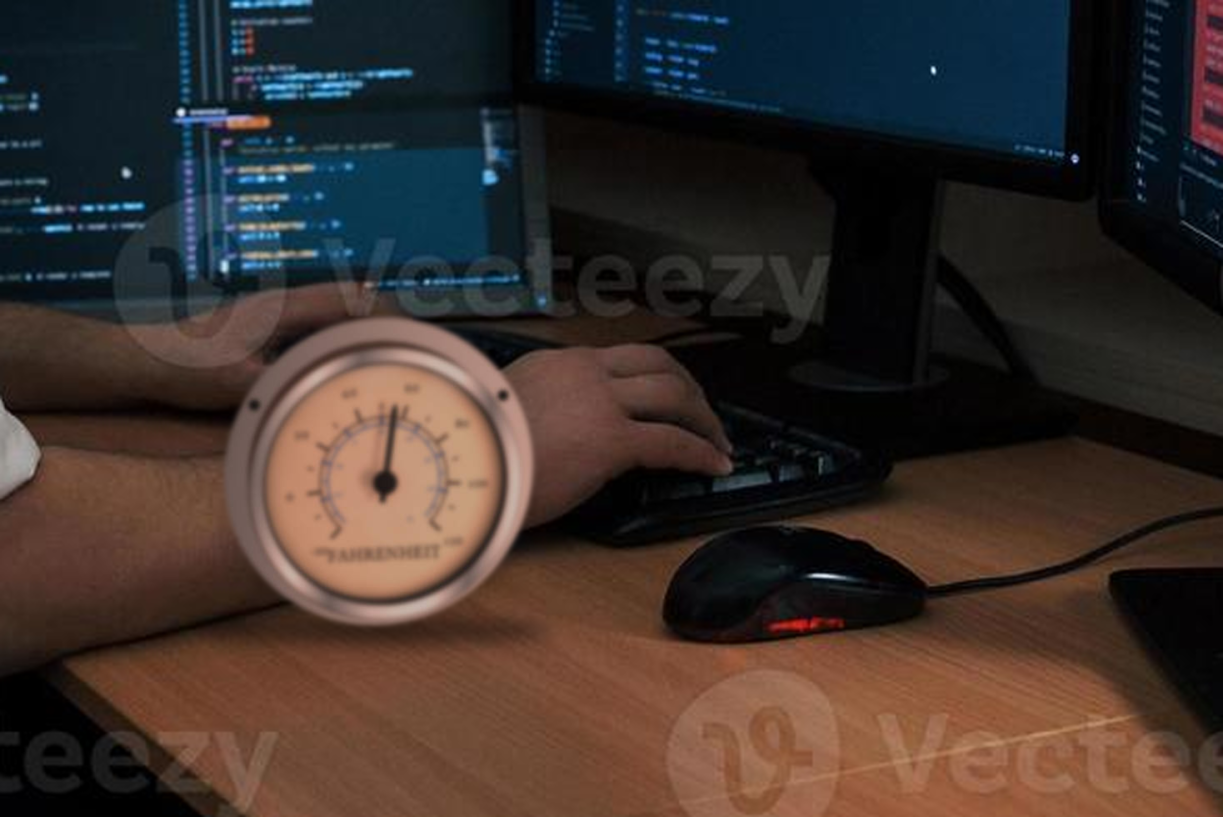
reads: 55
